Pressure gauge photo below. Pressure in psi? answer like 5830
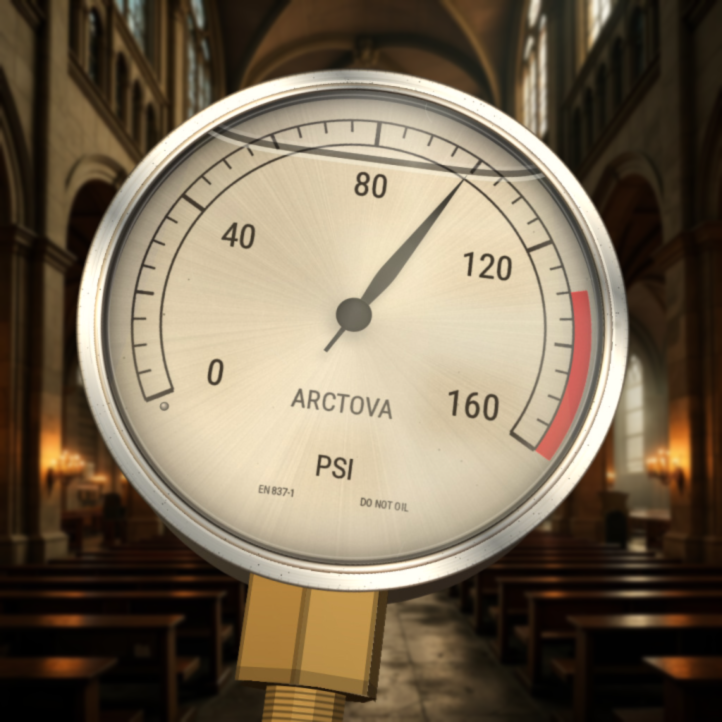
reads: 100
